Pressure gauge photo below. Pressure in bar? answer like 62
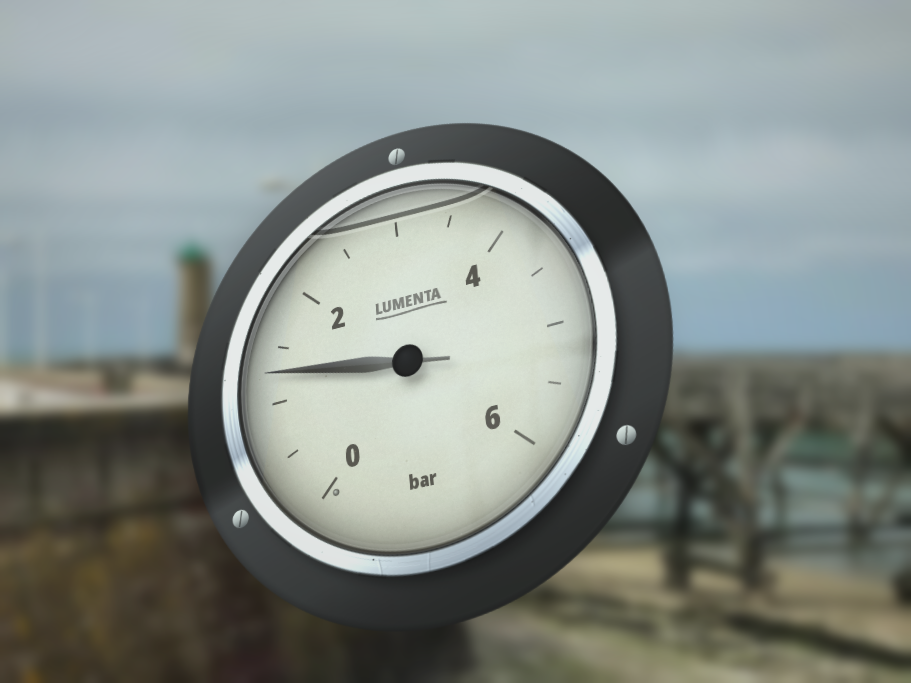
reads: 1.25
